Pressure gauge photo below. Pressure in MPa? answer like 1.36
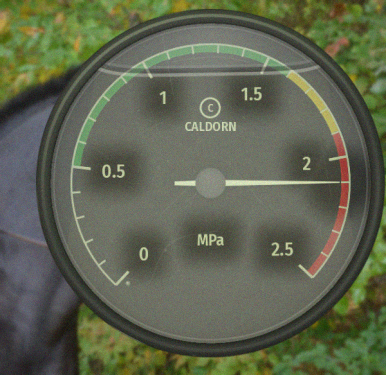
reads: 2.1
